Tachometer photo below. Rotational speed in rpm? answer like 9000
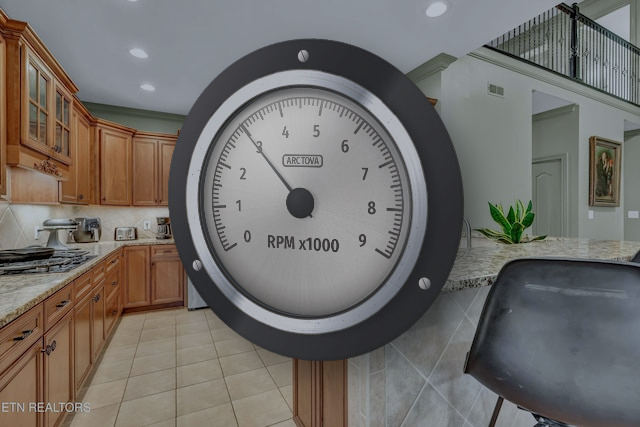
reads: 3000
